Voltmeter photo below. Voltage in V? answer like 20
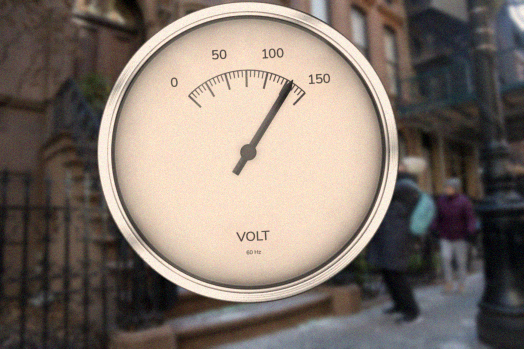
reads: 130
